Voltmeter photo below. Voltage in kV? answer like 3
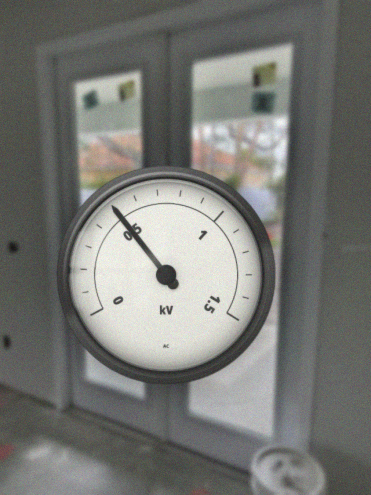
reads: 0.5
